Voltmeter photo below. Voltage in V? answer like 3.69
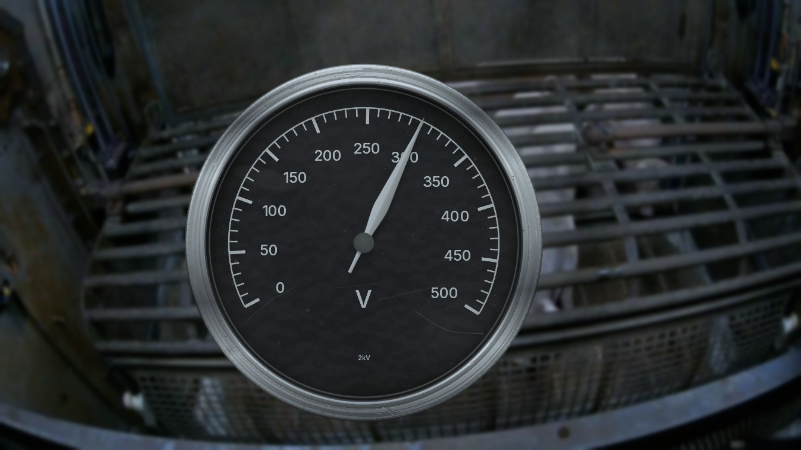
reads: 300
